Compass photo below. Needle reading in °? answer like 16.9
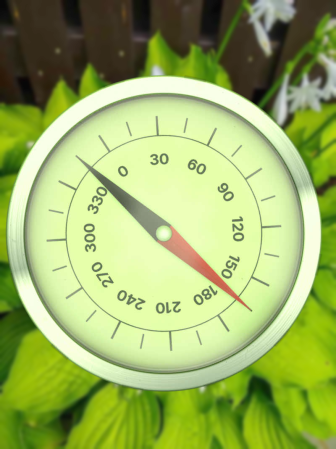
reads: 165
